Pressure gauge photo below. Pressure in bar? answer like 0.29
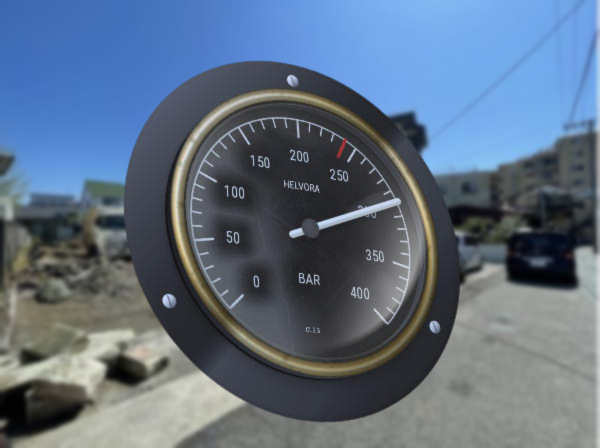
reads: 300
